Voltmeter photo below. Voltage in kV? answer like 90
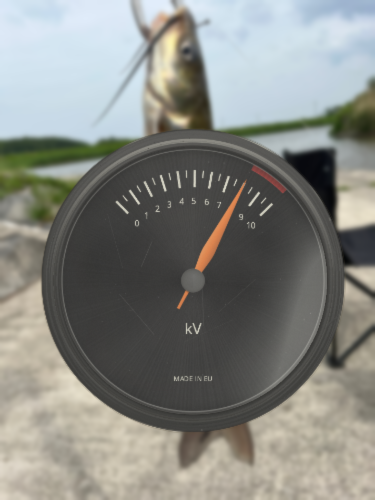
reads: 8
